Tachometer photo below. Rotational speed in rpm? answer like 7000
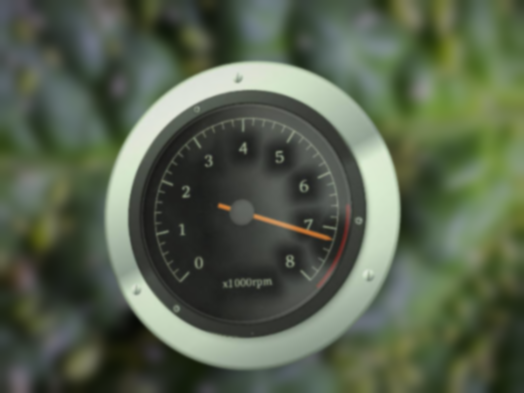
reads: 7200
